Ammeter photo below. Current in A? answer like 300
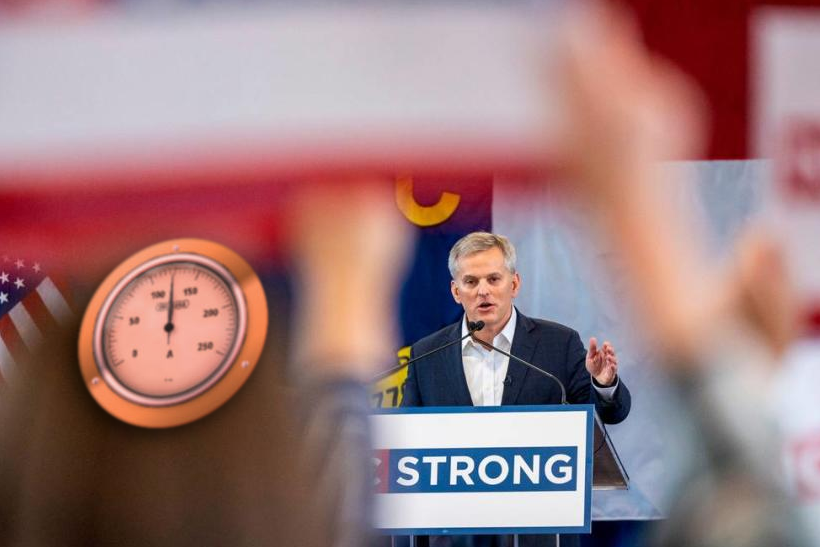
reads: 125
